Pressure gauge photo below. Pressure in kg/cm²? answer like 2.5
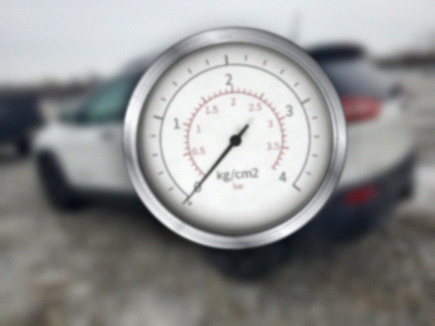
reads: 0
